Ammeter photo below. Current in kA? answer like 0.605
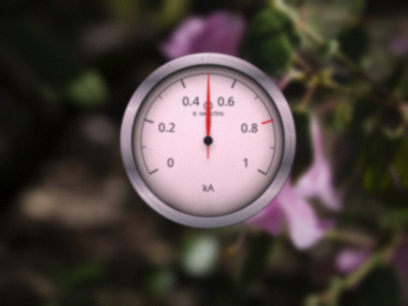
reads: 0.5
